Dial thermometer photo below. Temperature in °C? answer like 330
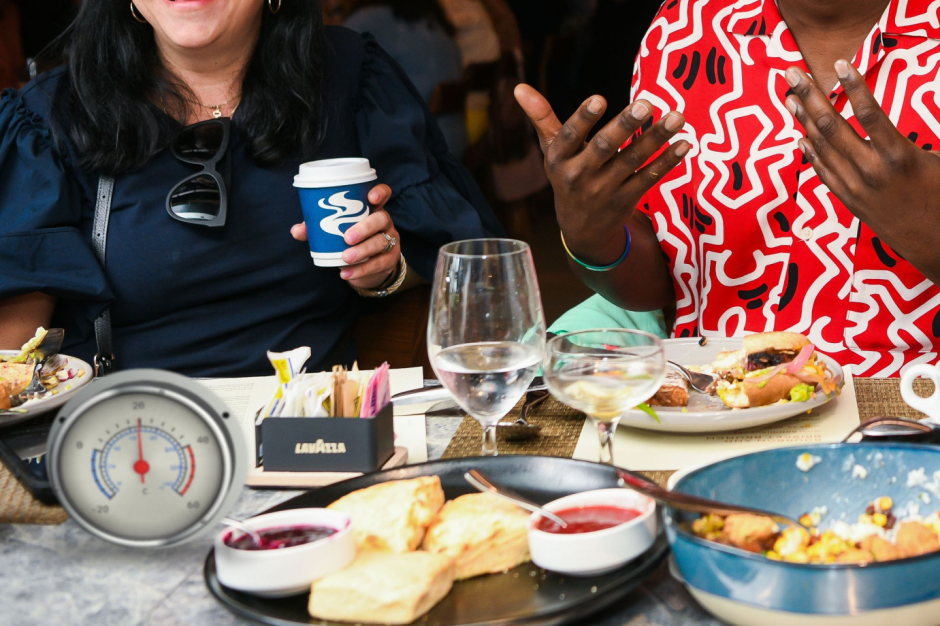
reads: 20
